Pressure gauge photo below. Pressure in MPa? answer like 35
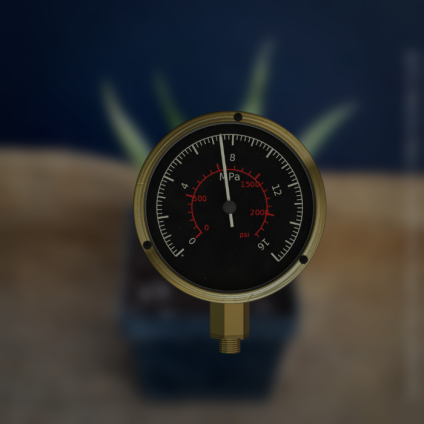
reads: 7.4
